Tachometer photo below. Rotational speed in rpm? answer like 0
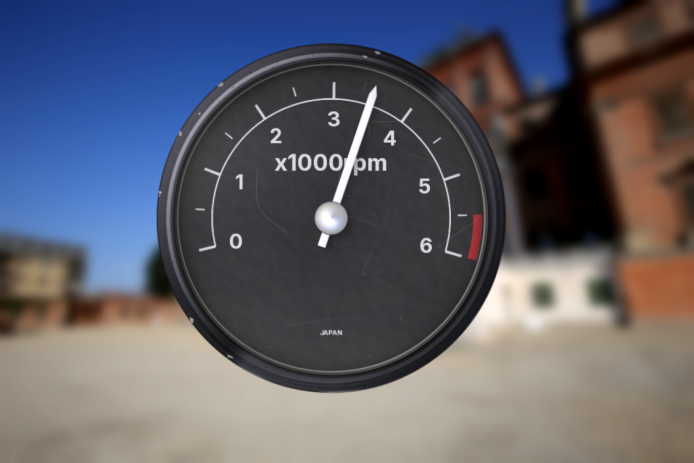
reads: 3500
